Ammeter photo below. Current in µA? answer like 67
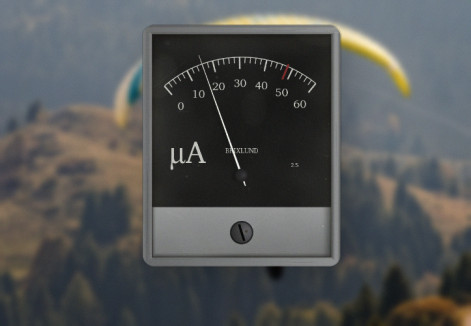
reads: 16
